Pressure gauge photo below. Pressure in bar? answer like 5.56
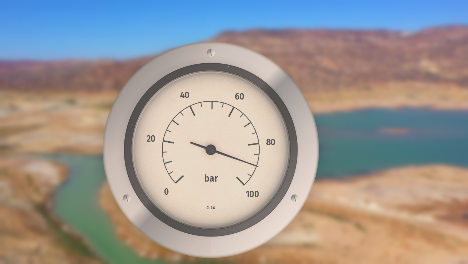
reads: 90
